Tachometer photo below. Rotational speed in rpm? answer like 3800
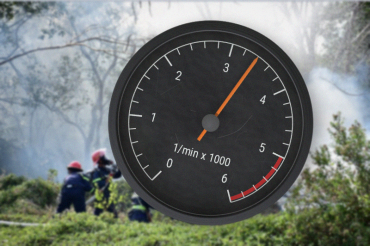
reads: 3400
